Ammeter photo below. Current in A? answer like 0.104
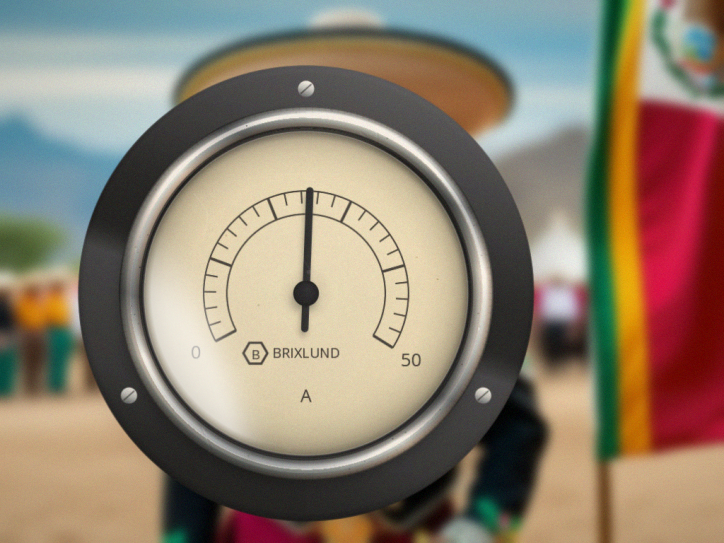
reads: 25
